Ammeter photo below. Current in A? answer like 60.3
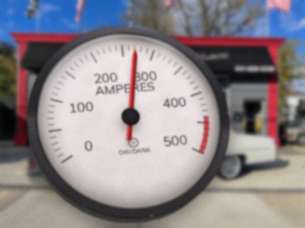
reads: 270
